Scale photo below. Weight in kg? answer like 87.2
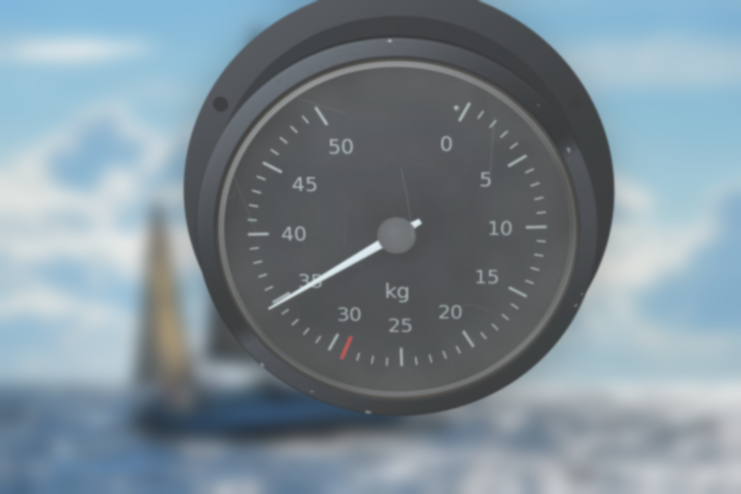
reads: 35
